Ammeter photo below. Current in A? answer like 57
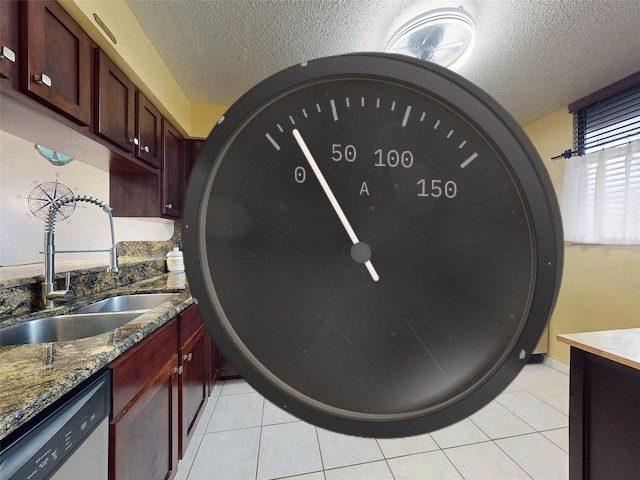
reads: 20
